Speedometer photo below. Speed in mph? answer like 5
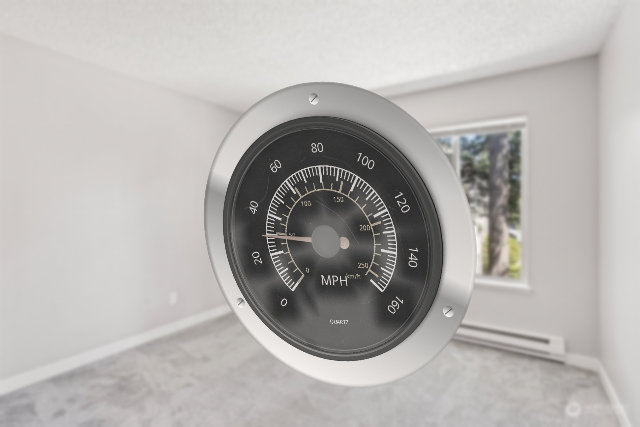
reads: 30
